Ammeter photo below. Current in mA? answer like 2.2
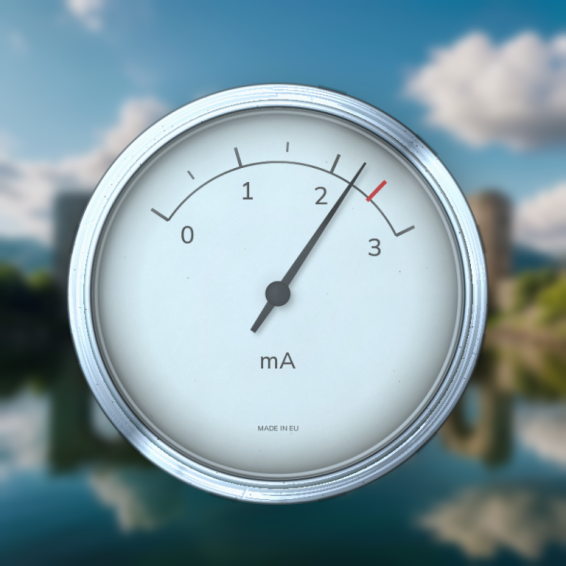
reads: 2.25
